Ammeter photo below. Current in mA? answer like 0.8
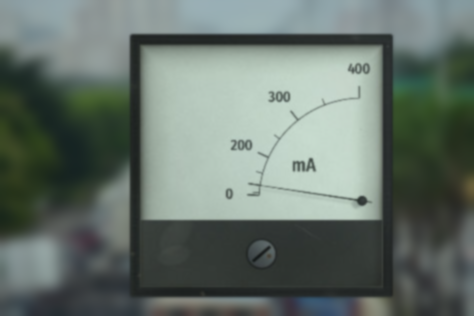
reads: 100
